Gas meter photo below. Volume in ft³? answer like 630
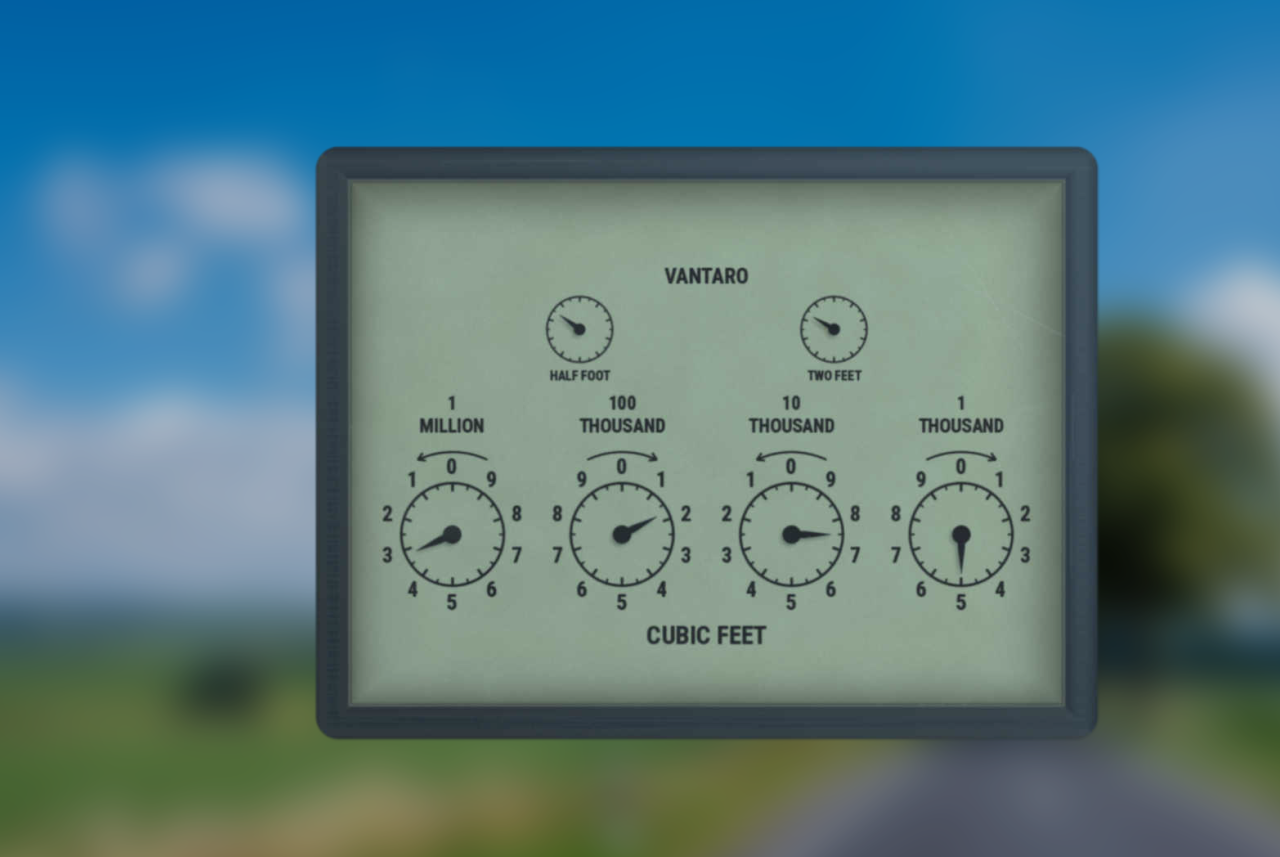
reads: 317500
